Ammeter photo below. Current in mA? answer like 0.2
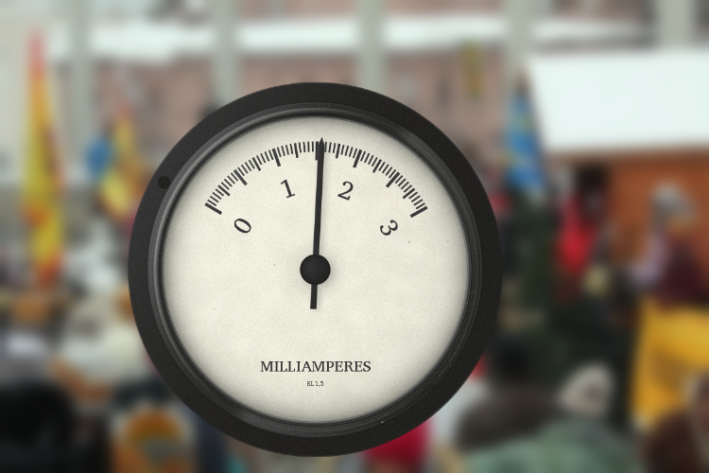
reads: 1.55
